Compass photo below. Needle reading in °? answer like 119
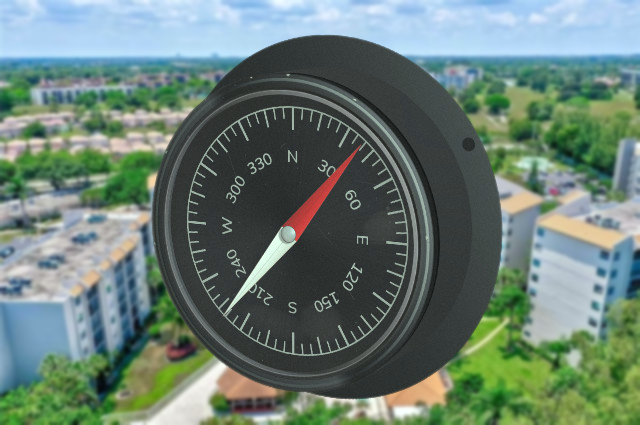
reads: 40
